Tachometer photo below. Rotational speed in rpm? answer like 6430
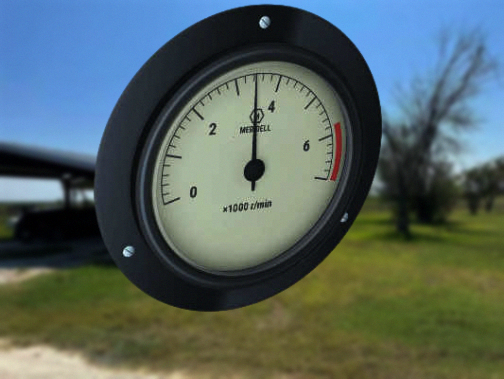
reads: 3400
